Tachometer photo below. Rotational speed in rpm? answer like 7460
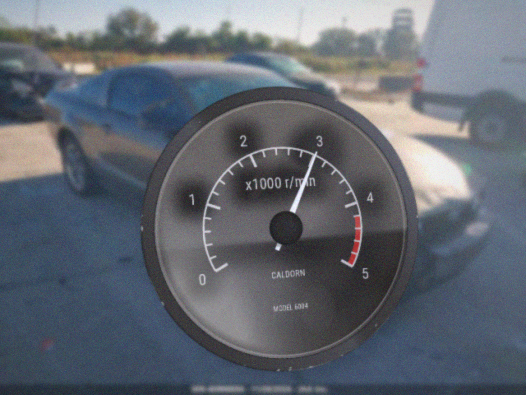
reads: 3000
